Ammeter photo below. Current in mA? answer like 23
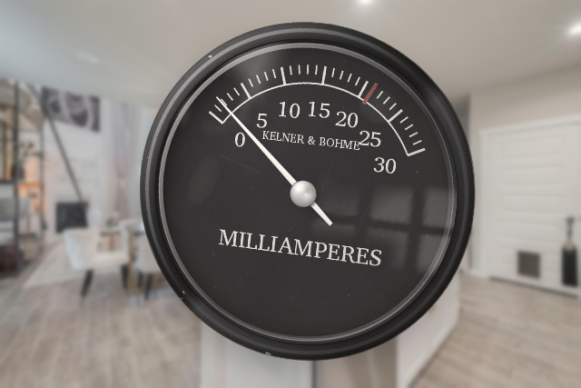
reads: 2
